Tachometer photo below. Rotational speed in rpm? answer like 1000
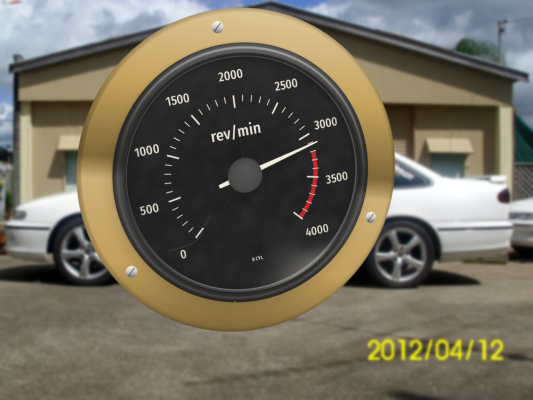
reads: 3100
